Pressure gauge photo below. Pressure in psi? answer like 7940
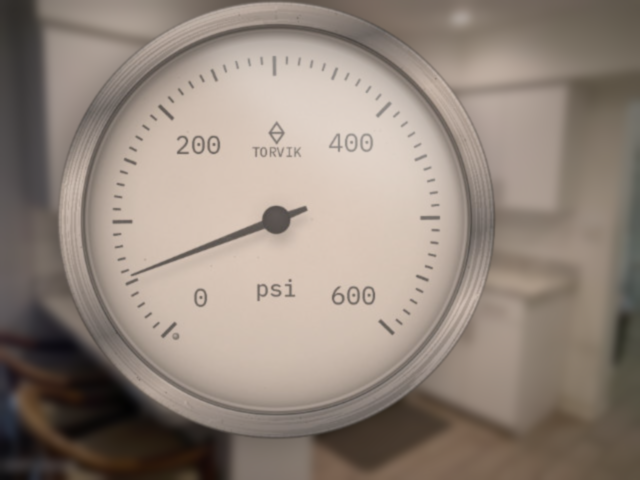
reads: 55
